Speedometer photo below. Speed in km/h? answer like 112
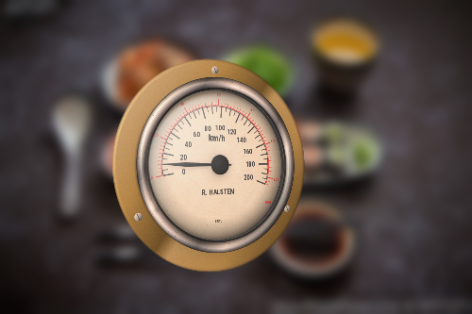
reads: 10
